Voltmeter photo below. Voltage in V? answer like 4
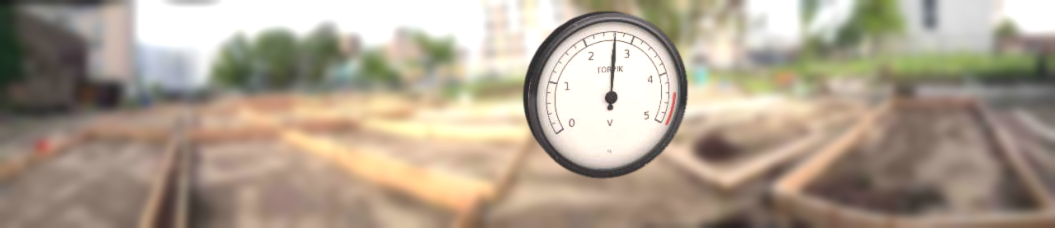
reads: 2.6
